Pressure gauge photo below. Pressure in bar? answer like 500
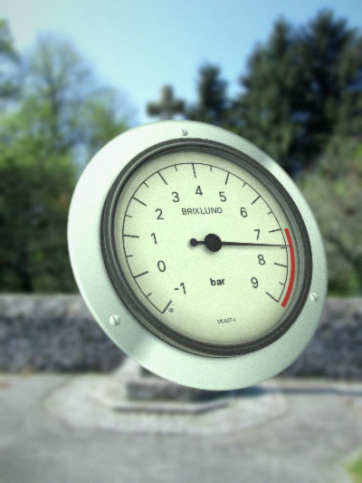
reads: 7.5
